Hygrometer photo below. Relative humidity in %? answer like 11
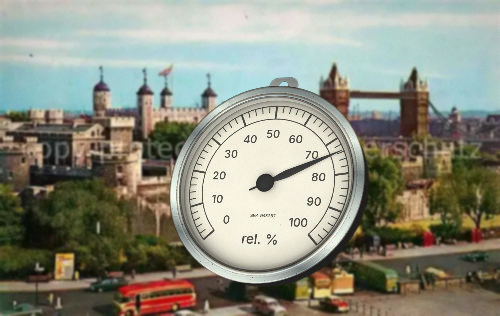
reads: 74
